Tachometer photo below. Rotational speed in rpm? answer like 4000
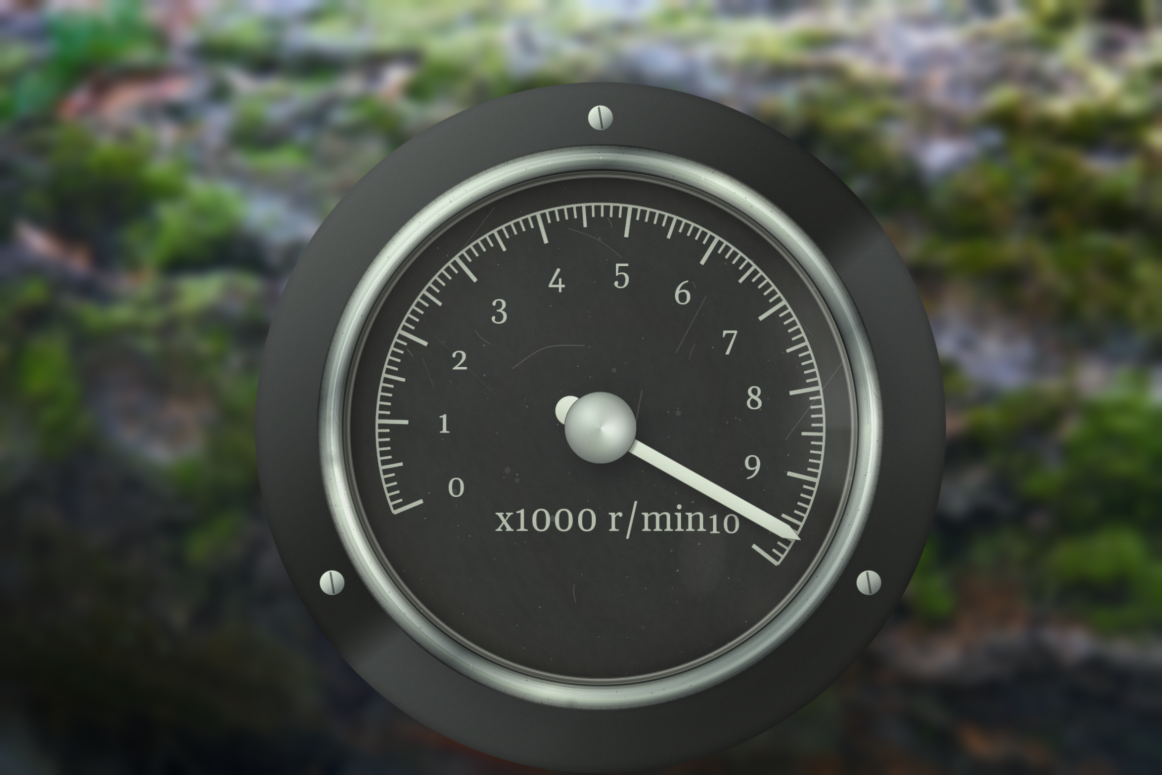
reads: 9650
